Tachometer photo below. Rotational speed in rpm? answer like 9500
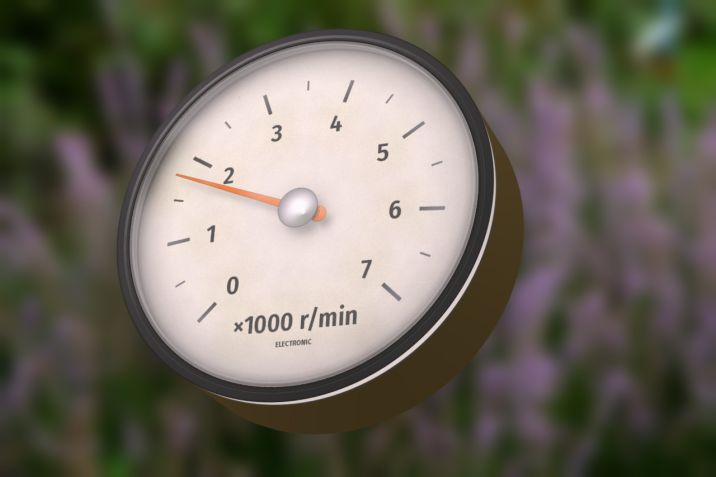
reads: 1750
